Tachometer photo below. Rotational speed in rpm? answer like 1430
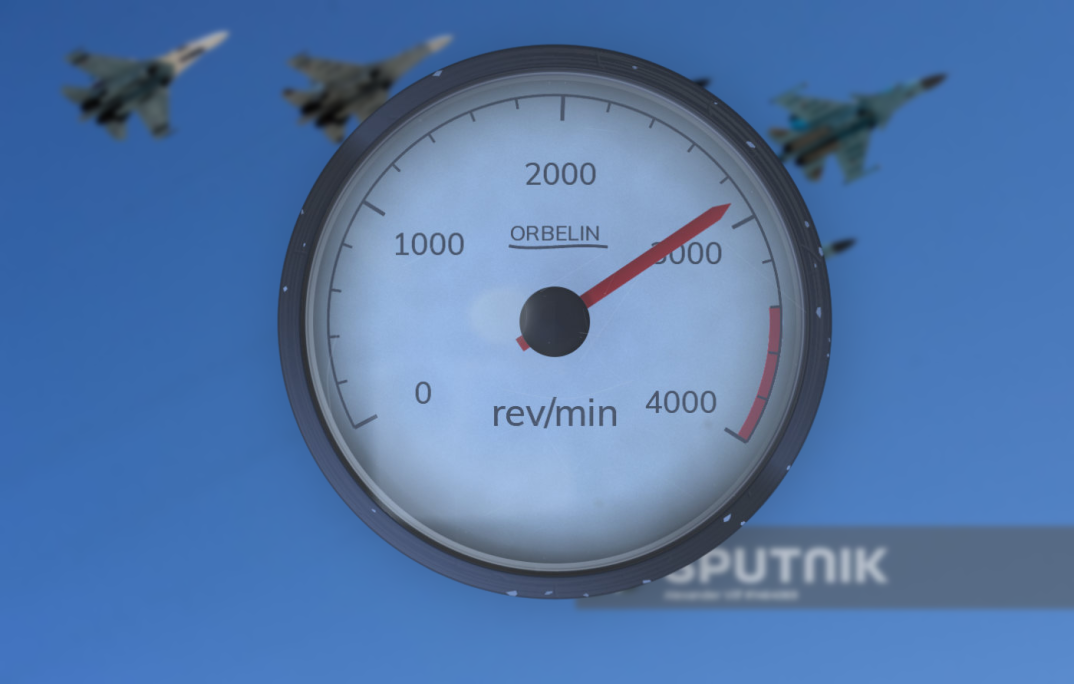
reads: 2900
